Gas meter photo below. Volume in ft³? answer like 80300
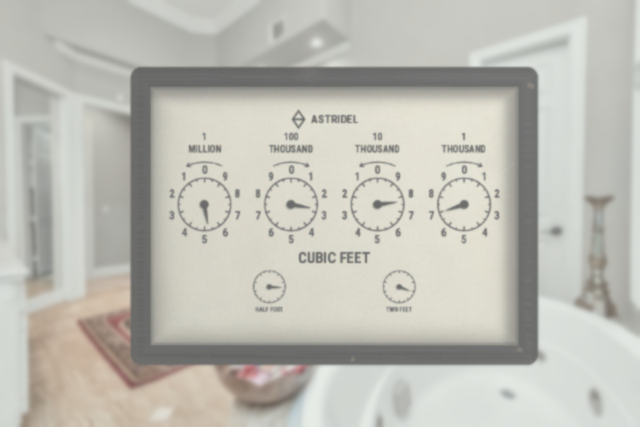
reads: 527700
